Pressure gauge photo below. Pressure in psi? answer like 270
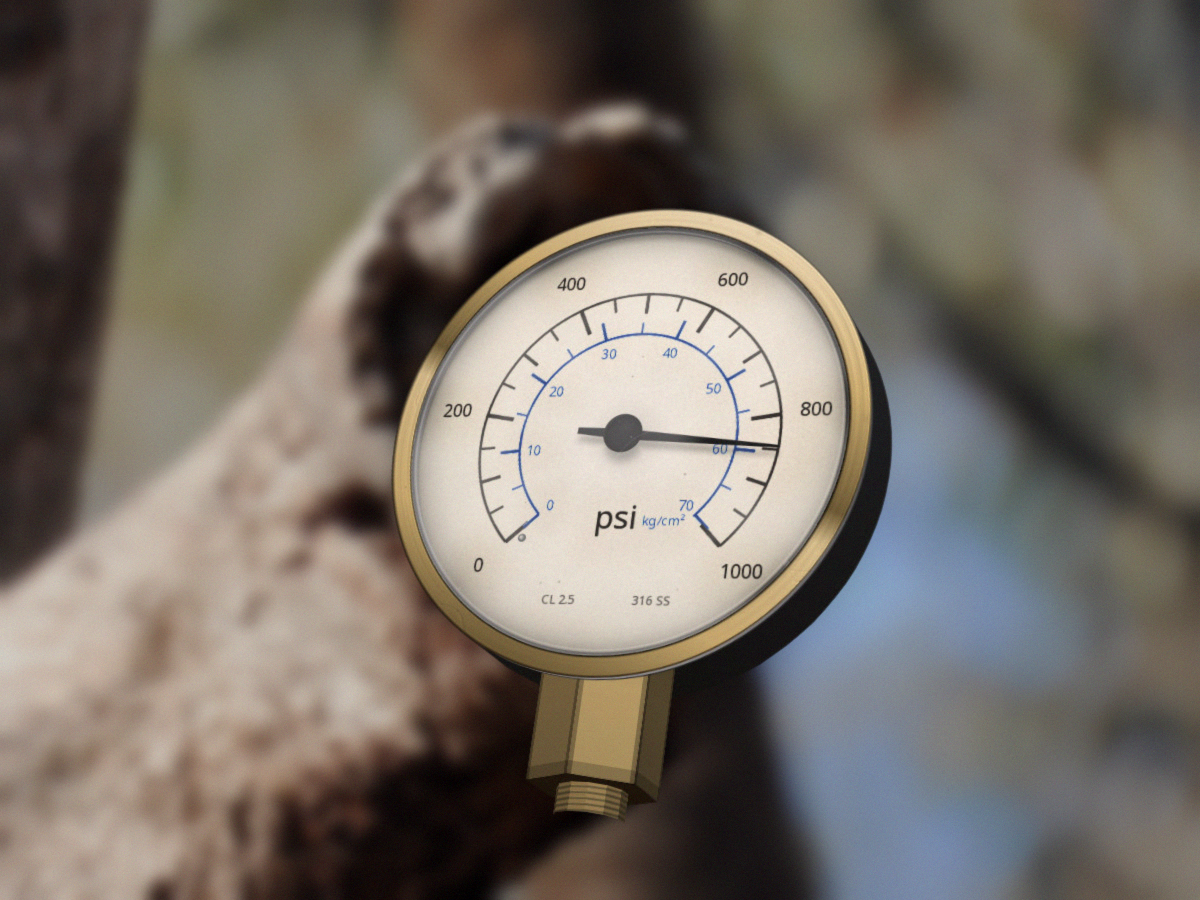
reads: 850
